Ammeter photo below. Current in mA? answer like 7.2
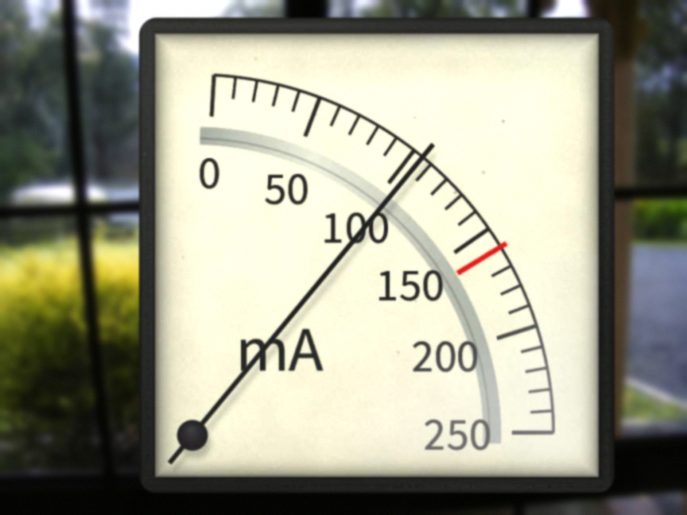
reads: 105
